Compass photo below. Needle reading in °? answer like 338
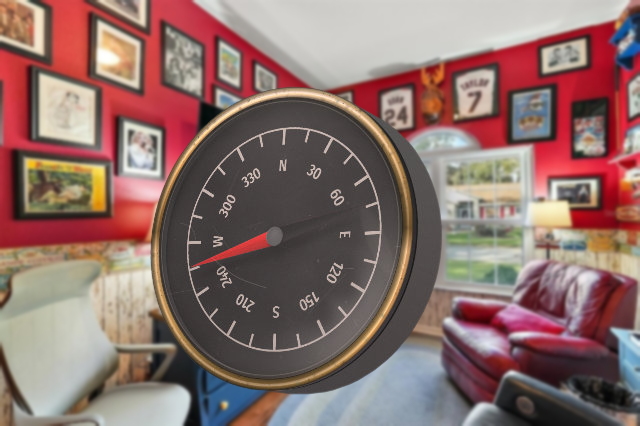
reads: 255
